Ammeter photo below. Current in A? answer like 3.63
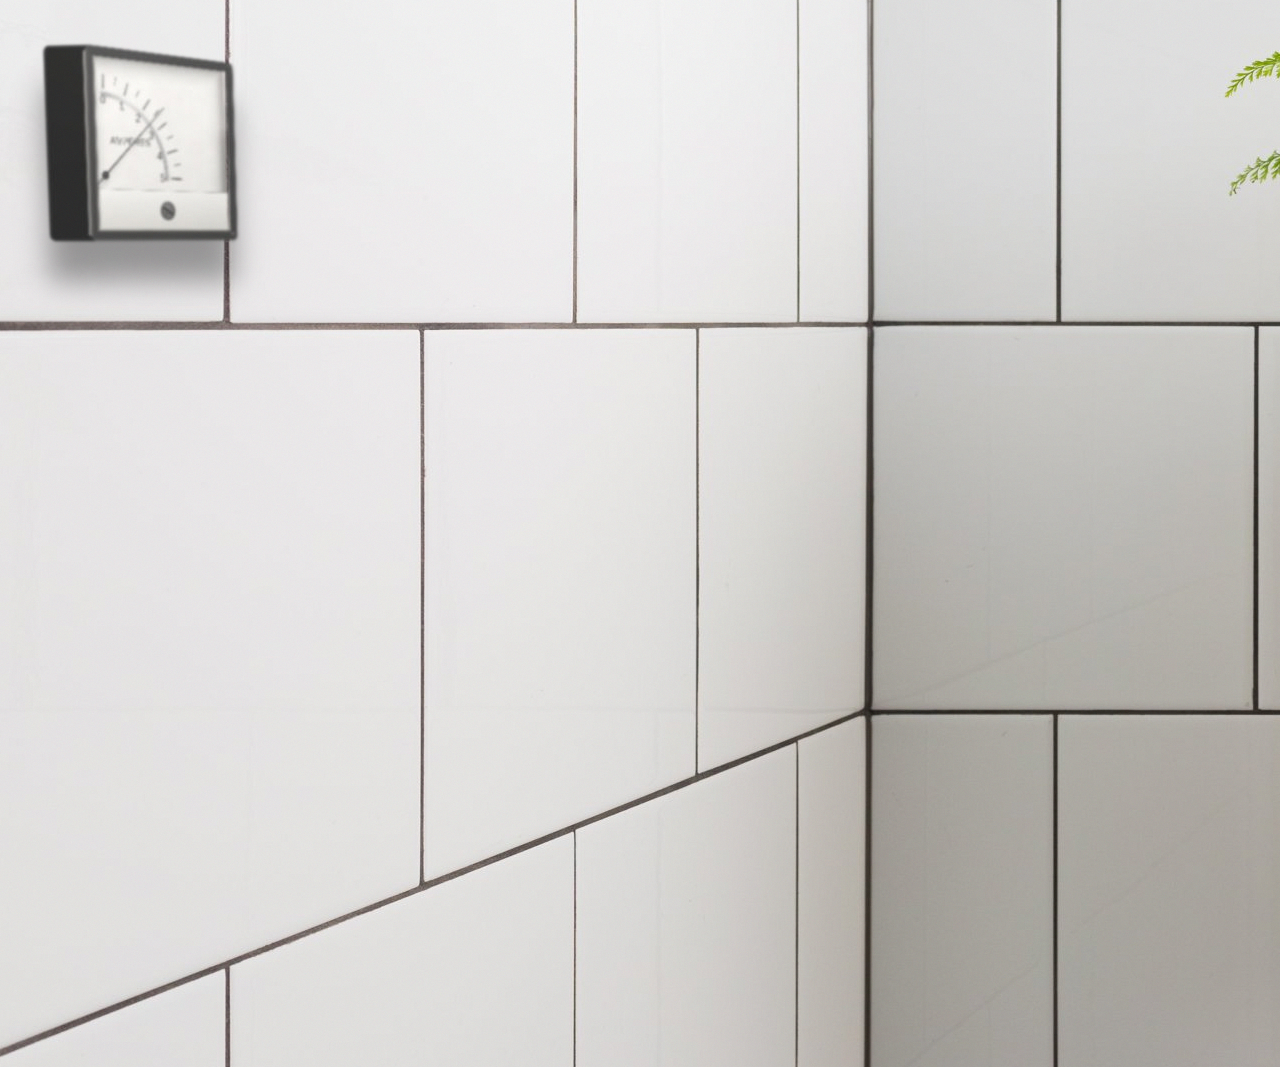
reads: 2.5
